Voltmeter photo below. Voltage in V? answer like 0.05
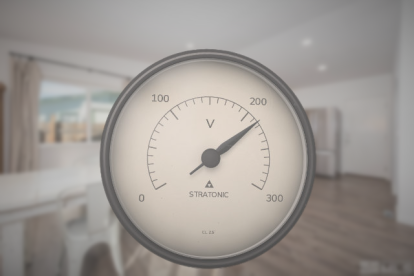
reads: 215
